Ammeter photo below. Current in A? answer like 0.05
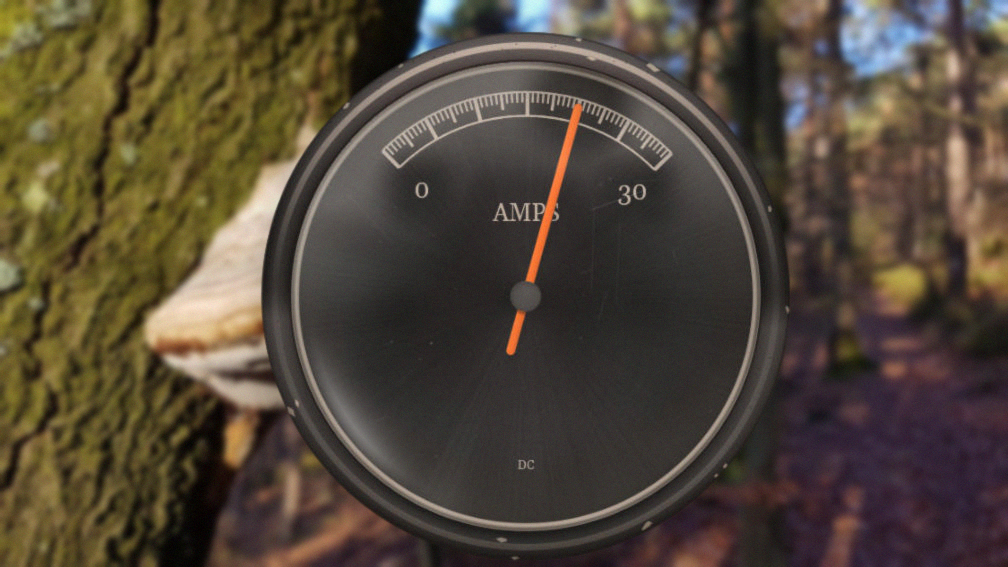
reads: 20
